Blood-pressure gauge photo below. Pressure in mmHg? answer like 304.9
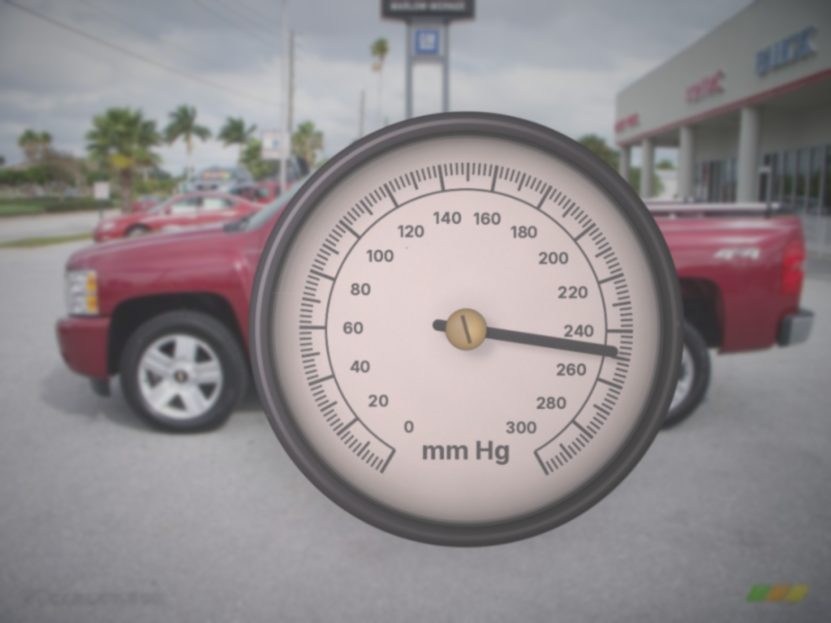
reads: 248
